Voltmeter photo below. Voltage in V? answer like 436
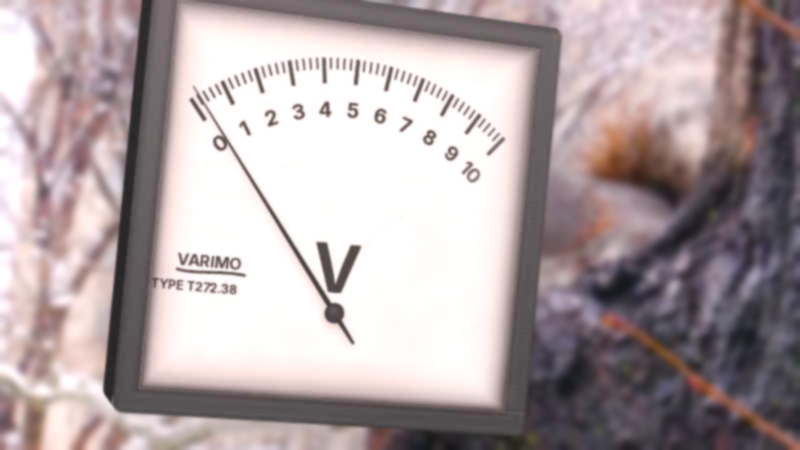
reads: 0.2
